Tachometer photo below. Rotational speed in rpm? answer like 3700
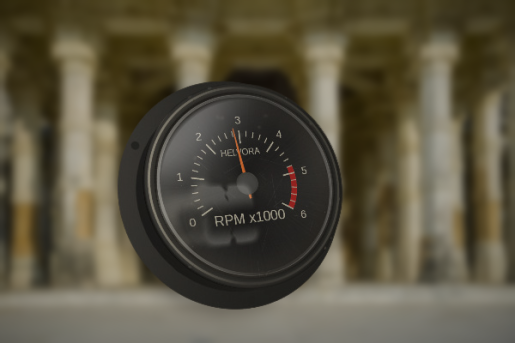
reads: 2800
